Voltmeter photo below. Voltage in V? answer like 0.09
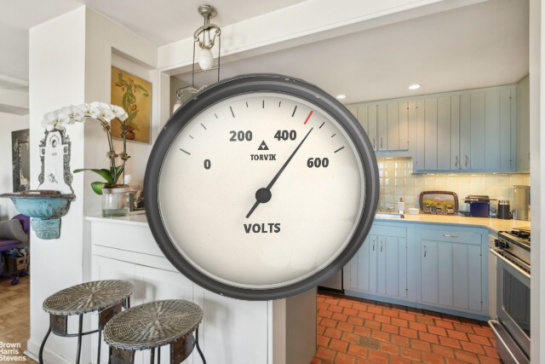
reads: 475
